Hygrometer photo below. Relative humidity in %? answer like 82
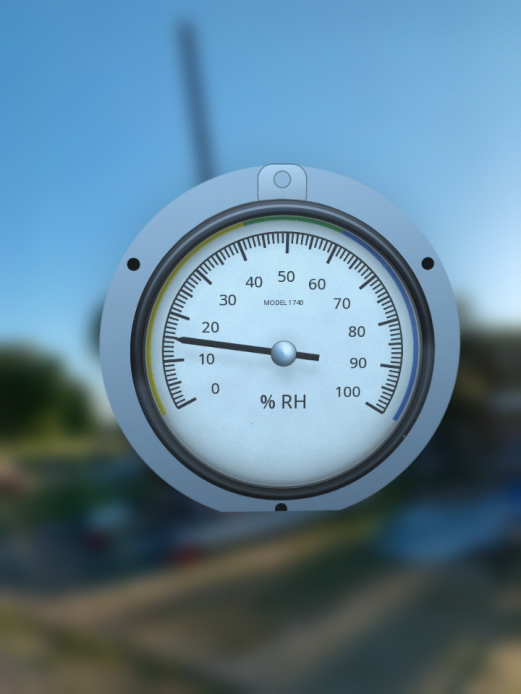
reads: 15
